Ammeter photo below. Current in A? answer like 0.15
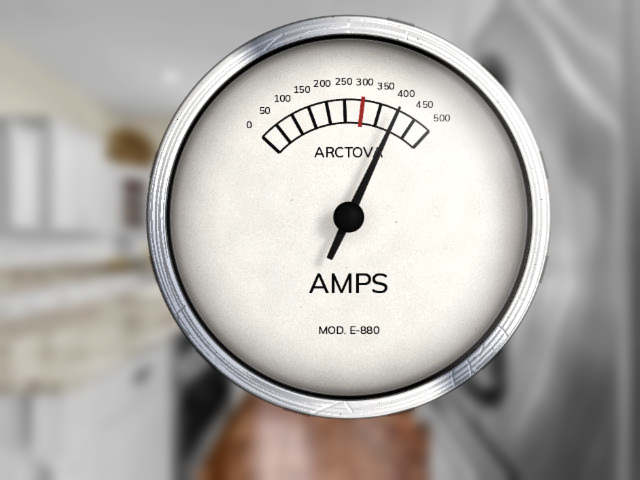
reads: 400
